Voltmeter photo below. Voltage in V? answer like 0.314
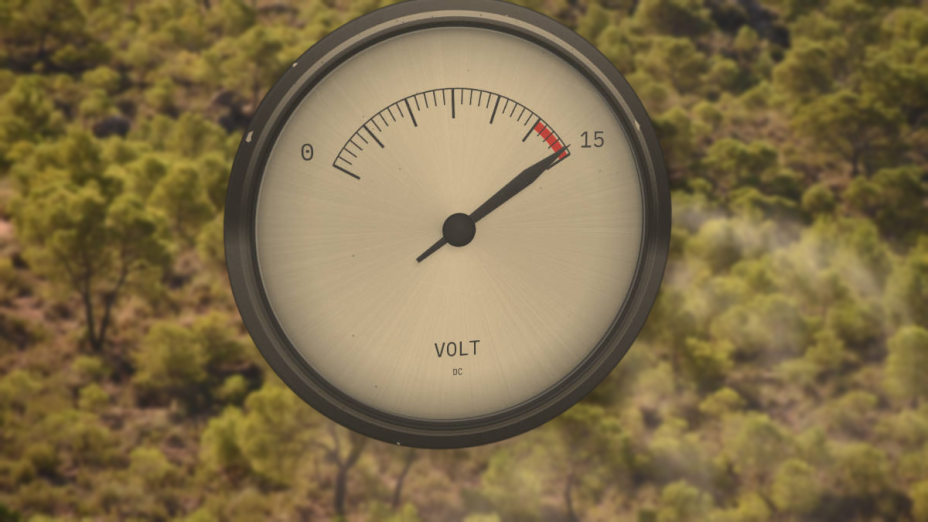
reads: 14.5
